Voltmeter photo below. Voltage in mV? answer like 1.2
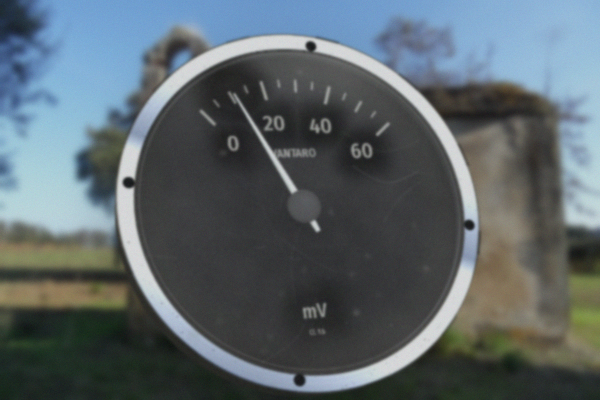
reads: 10
